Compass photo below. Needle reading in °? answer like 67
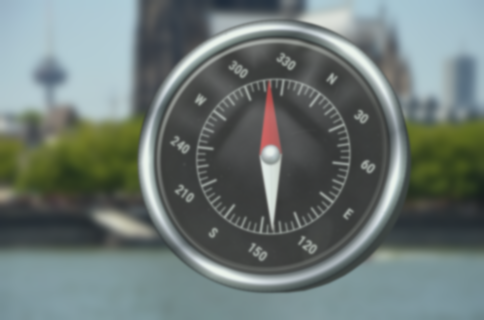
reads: 320
